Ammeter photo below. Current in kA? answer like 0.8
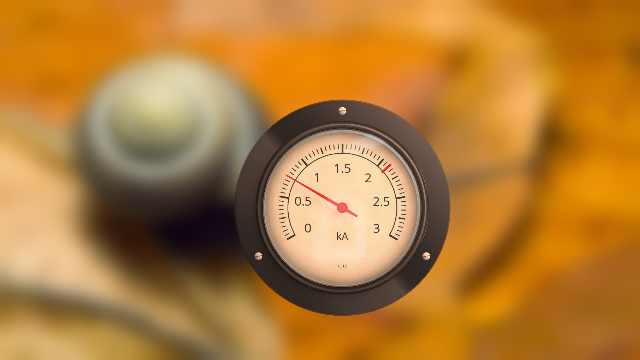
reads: 0.75
